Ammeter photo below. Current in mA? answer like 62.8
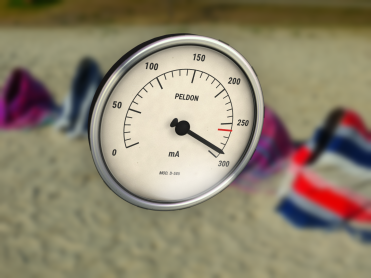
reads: 290
